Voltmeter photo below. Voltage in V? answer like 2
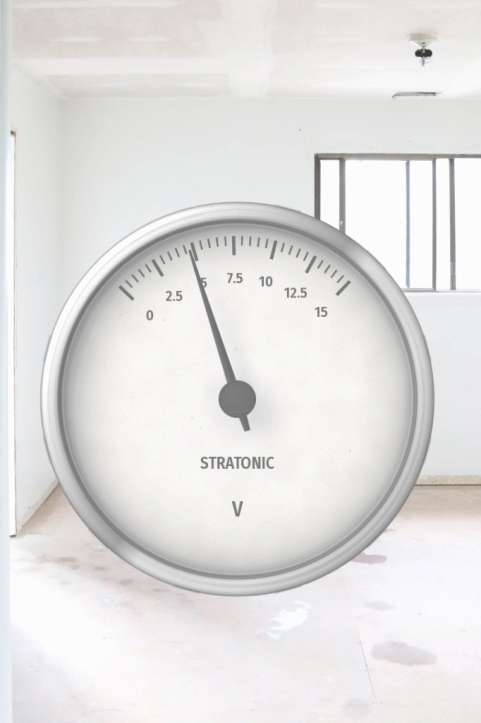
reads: 4.75
